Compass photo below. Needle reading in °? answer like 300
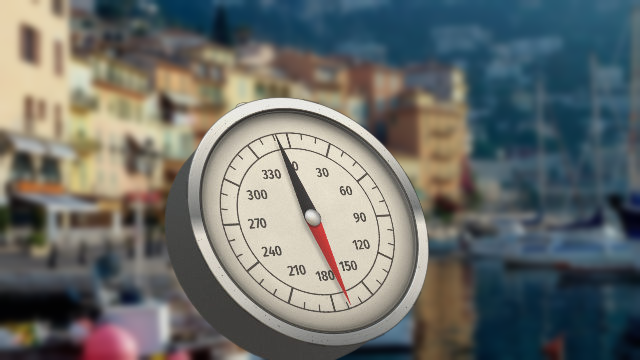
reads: 170
